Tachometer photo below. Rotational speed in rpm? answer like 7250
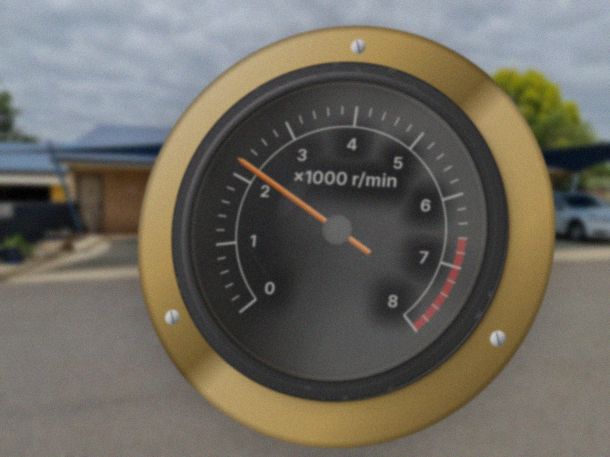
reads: 2200
